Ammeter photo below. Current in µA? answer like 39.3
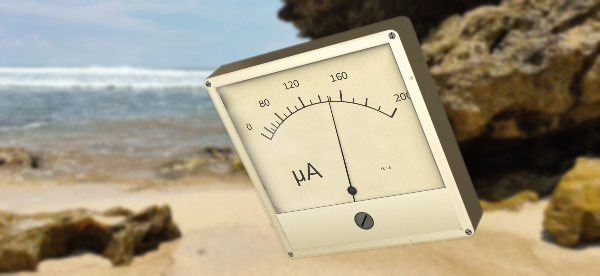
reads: 150
